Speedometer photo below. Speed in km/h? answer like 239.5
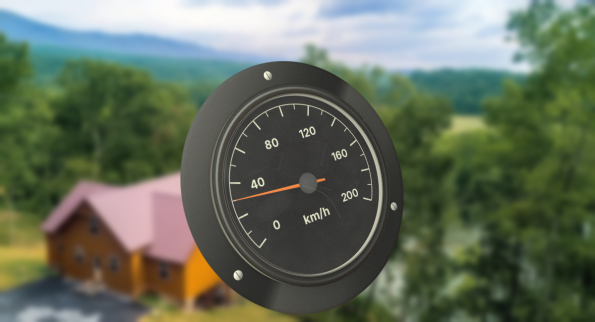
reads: 30
